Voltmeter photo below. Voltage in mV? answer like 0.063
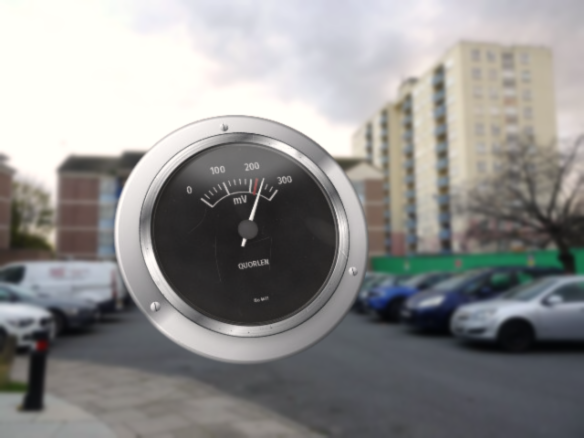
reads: 240
